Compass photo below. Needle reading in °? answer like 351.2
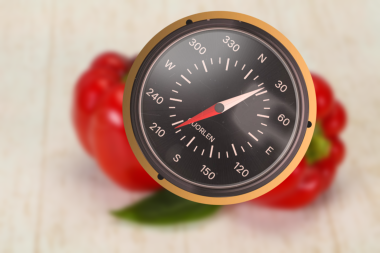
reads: 205
